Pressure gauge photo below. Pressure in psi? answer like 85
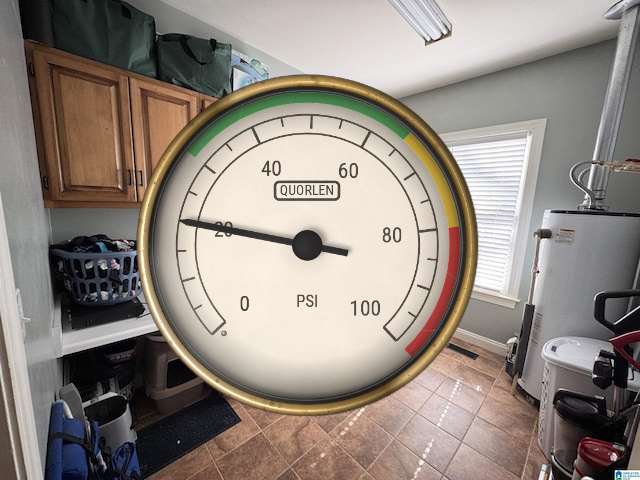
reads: 20
